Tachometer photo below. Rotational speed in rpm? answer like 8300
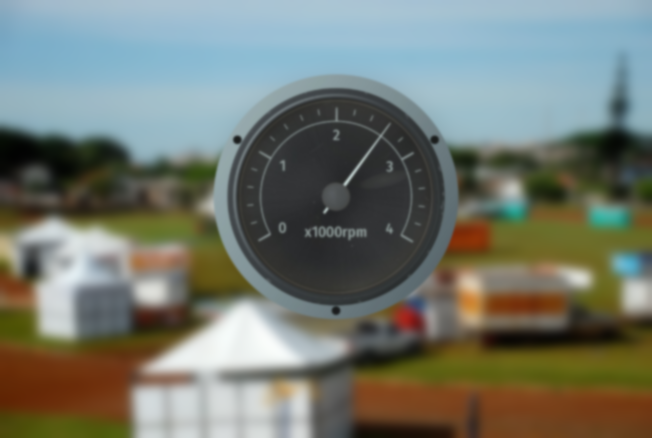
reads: 2600
